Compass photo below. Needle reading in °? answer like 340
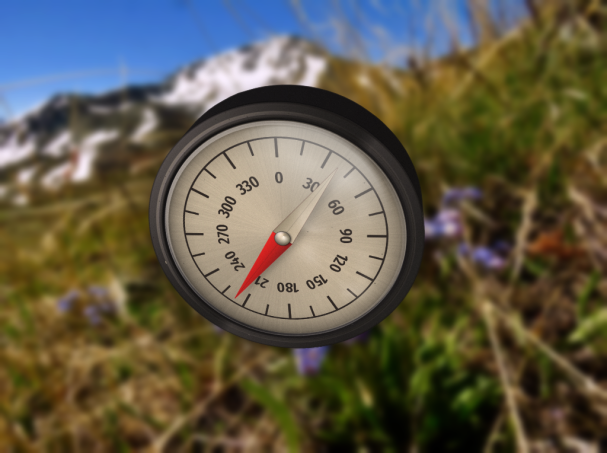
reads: 217.5
